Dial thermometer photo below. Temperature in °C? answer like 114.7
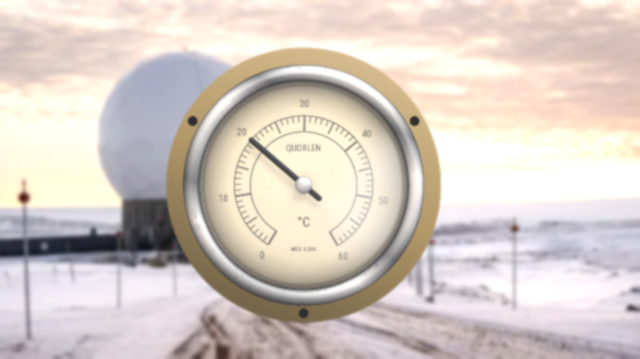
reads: 20
